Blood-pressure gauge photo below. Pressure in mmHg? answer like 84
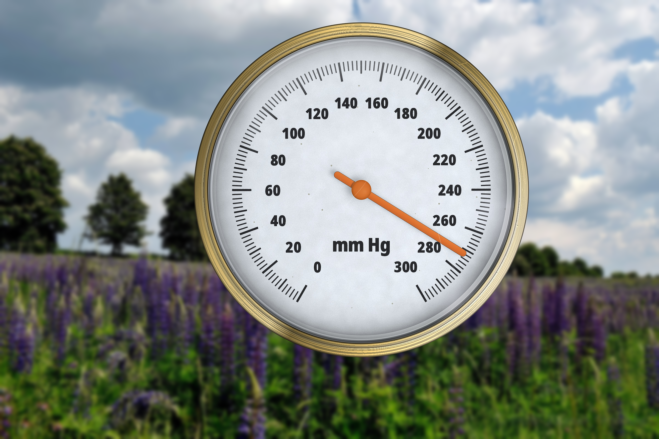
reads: 272
